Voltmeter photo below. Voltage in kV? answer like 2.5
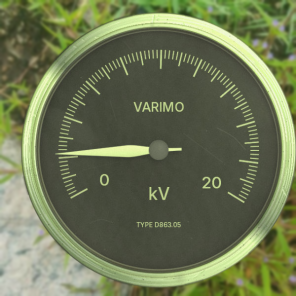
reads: 2.2
